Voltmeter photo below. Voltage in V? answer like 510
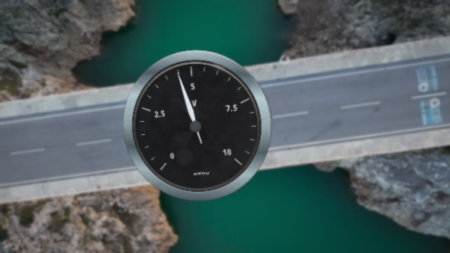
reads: 4.5
